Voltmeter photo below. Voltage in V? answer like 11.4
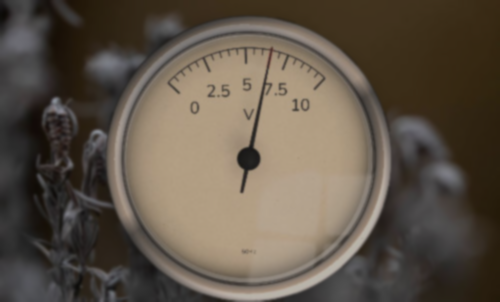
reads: 6.5
